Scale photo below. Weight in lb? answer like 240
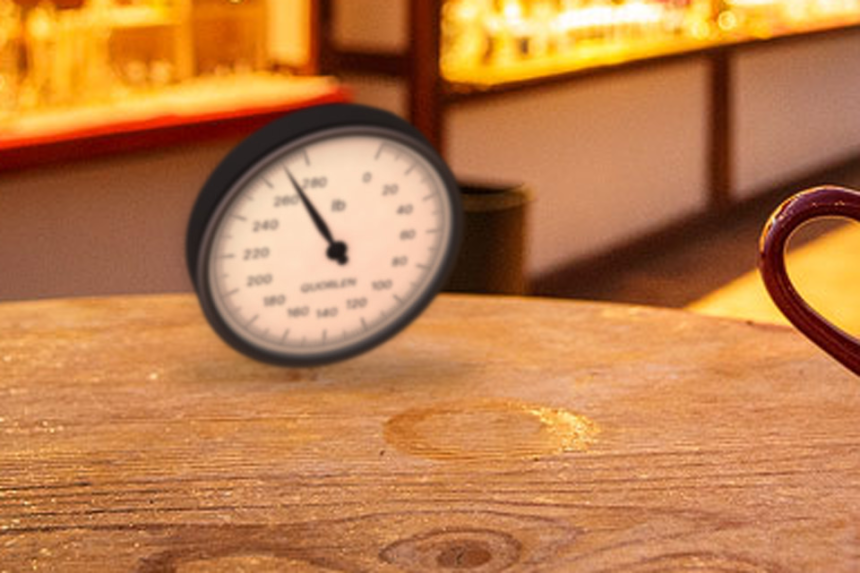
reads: 270
